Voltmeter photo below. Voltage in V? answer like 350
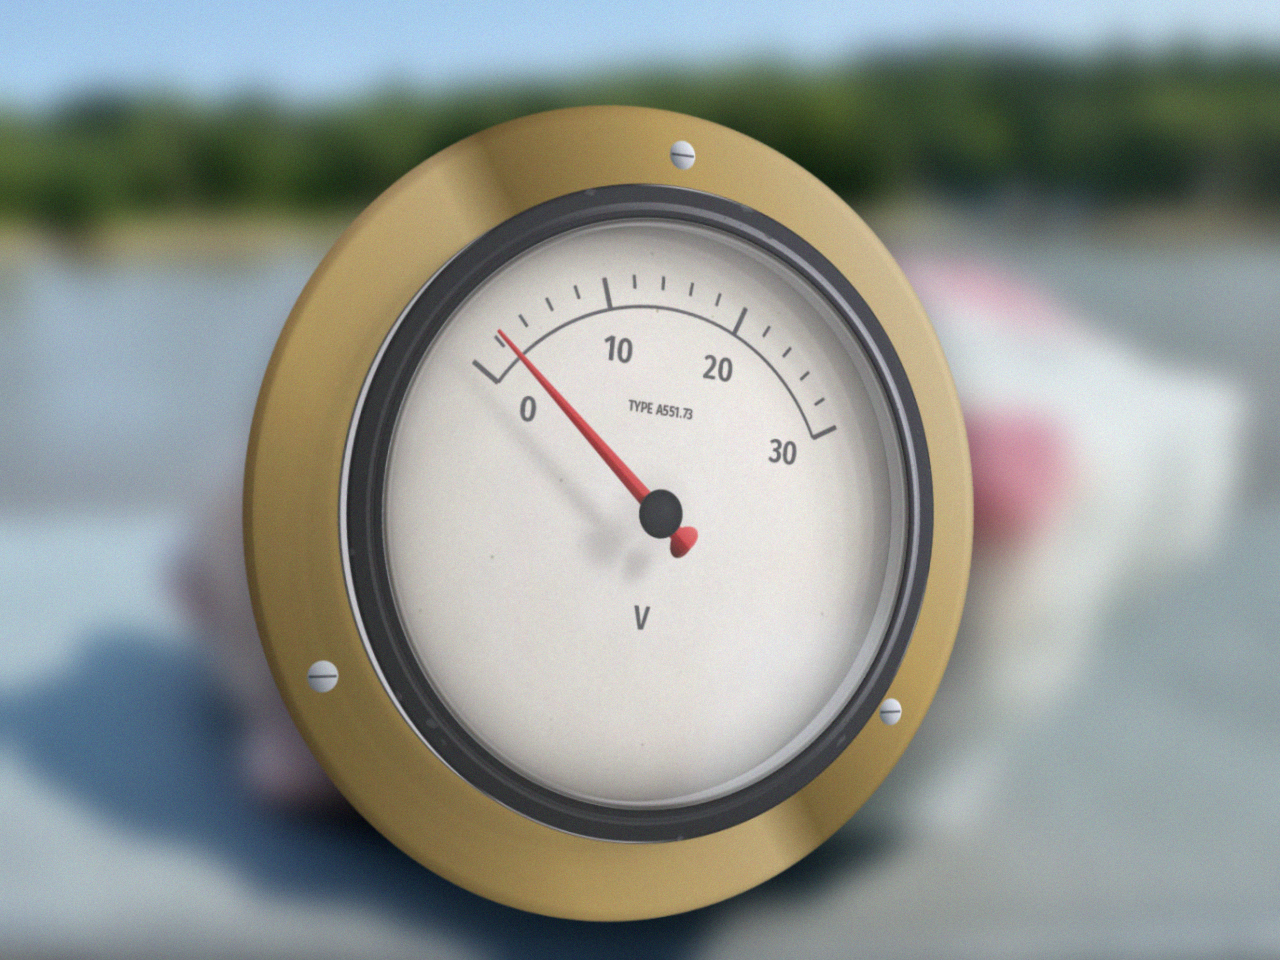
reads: 2
